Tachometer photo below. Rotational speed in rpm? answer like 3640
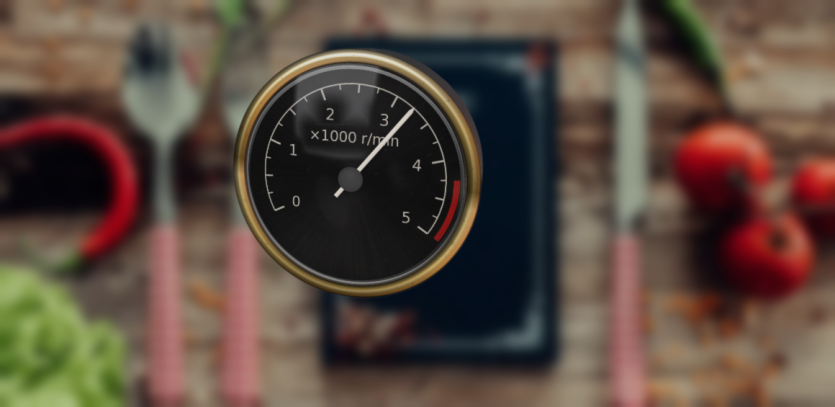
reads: 3250
